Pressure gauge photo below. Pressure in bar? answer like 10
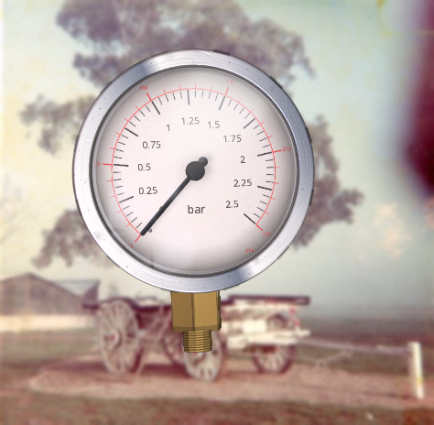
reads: 0
